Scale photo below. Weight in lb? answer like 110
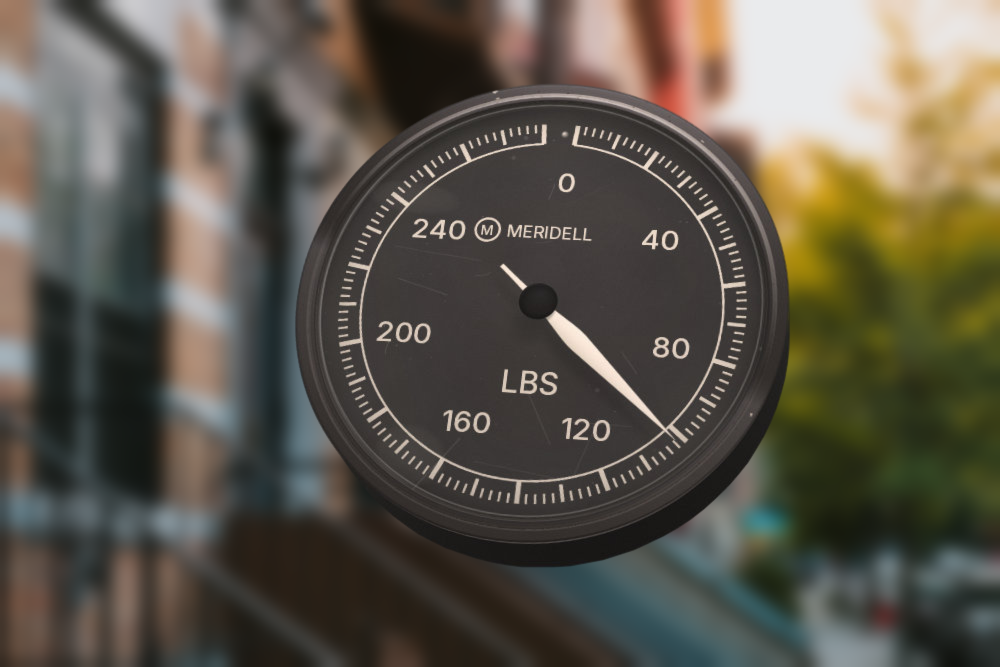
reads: 102
